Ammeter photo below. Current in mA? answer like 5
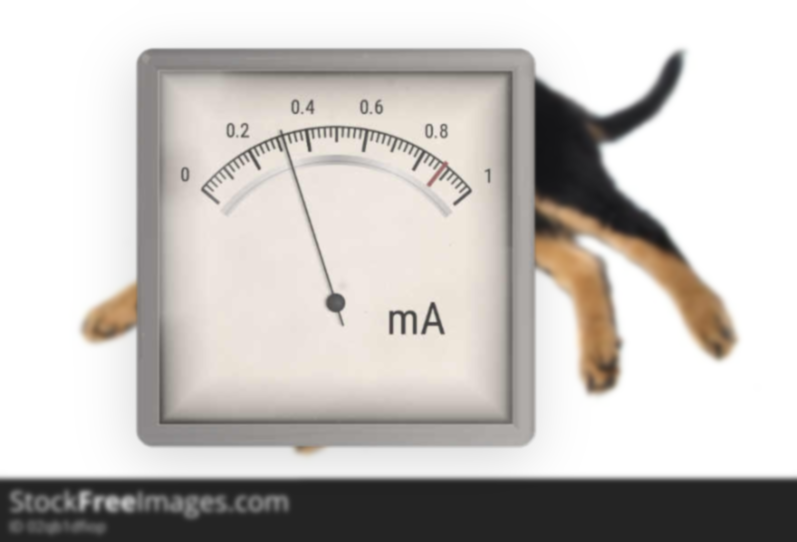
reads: 0.32
